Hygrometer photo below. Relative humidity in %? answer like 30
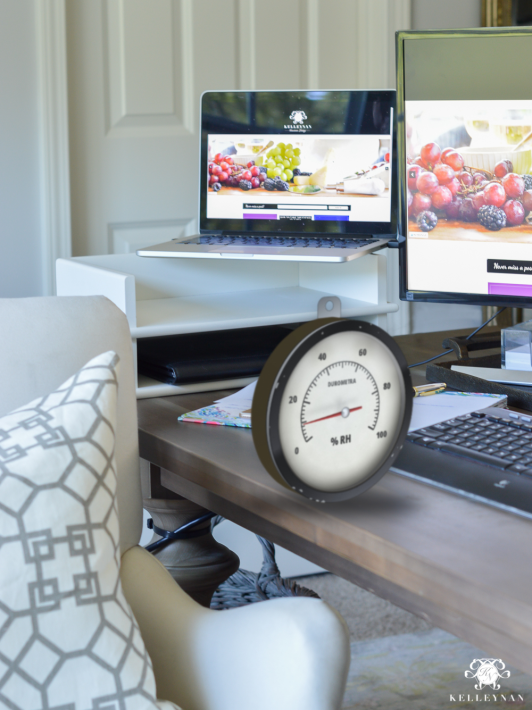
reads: 10
